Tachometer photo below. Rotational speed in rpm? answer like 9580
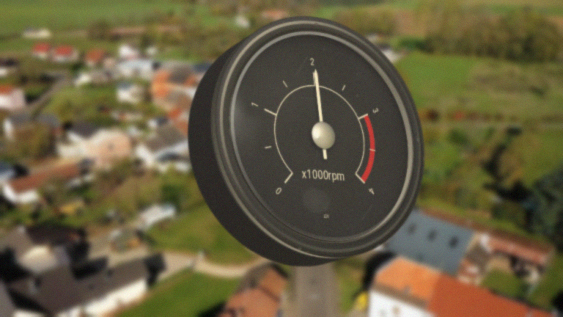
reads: 2000
